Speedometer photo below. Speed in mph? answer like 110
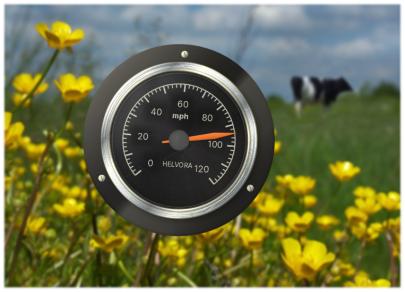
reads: 94
